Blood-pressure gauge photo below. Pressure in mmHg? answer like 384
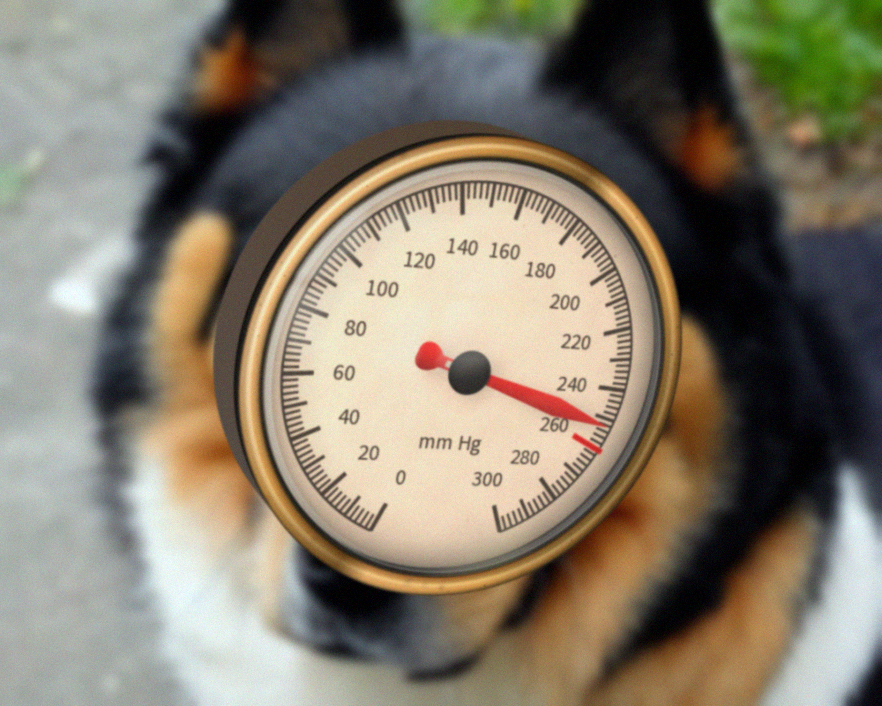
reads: 252
